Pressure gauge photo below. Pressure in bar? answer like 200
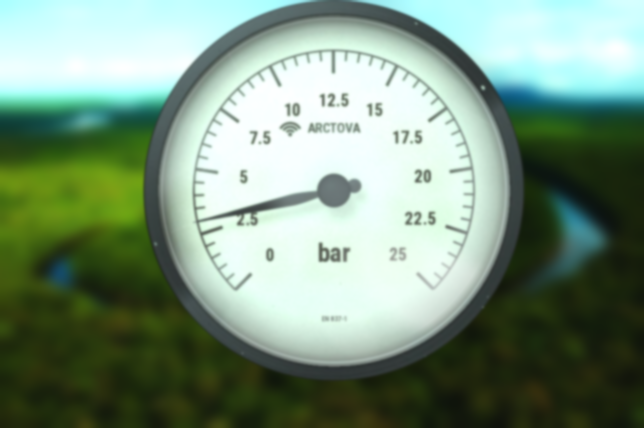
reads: 3
